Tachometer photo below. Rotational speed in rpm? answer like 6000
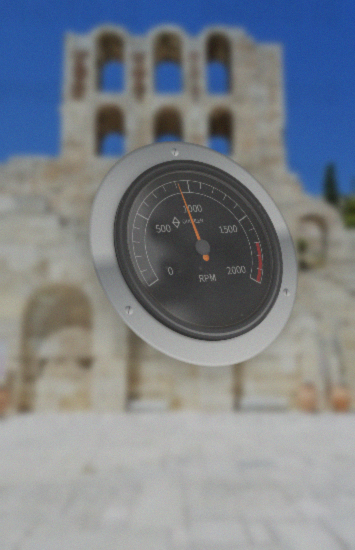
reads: 900
